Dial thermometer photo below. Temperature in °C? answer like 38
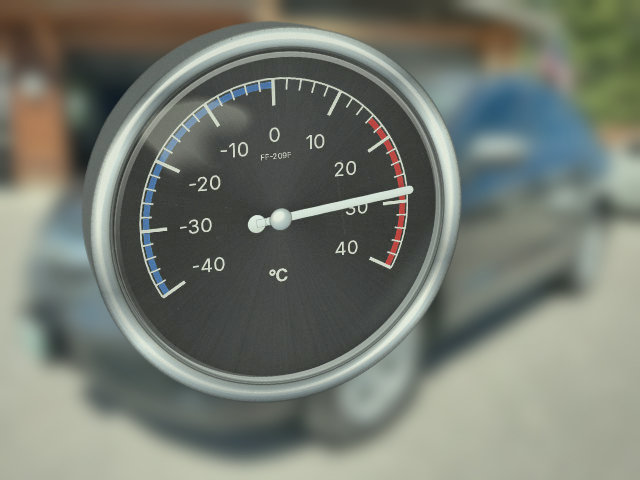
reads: 28
